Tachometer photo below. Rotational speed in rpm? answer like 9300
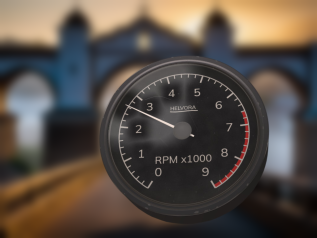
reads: 2600
